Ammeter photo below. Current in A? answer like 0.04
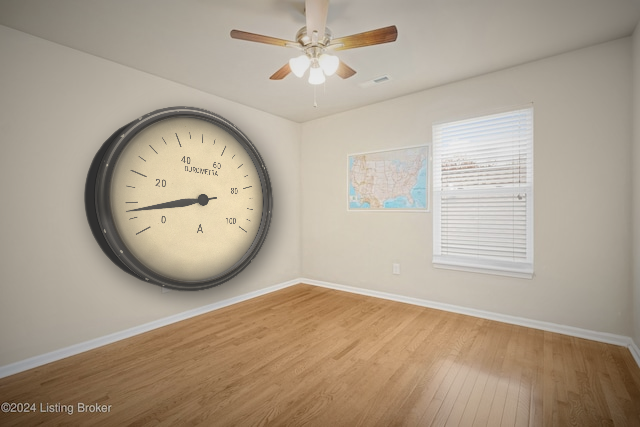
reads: 7.5
